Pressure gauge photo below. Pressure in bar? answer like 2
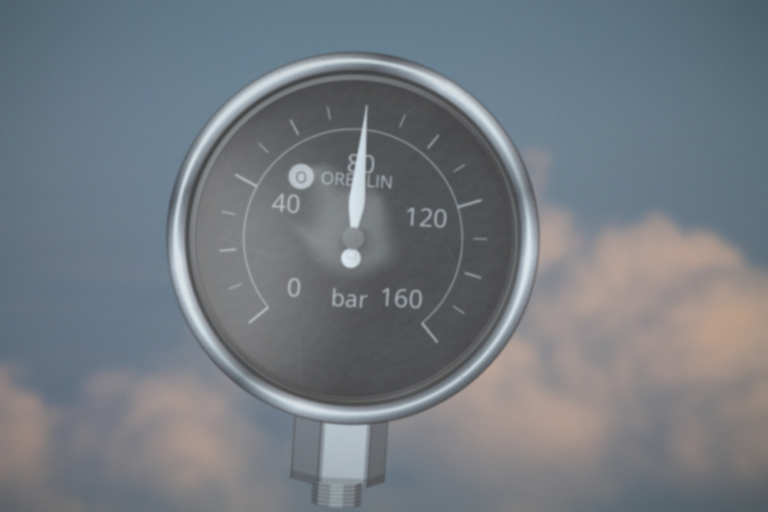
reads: 80
